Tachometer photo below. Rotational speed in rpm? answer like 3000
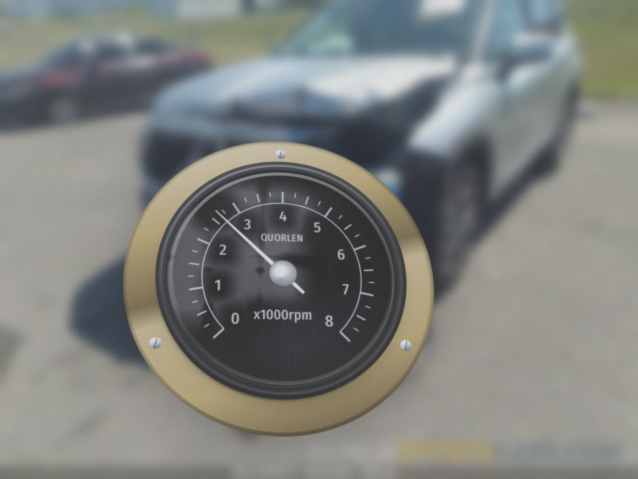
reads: 2625
